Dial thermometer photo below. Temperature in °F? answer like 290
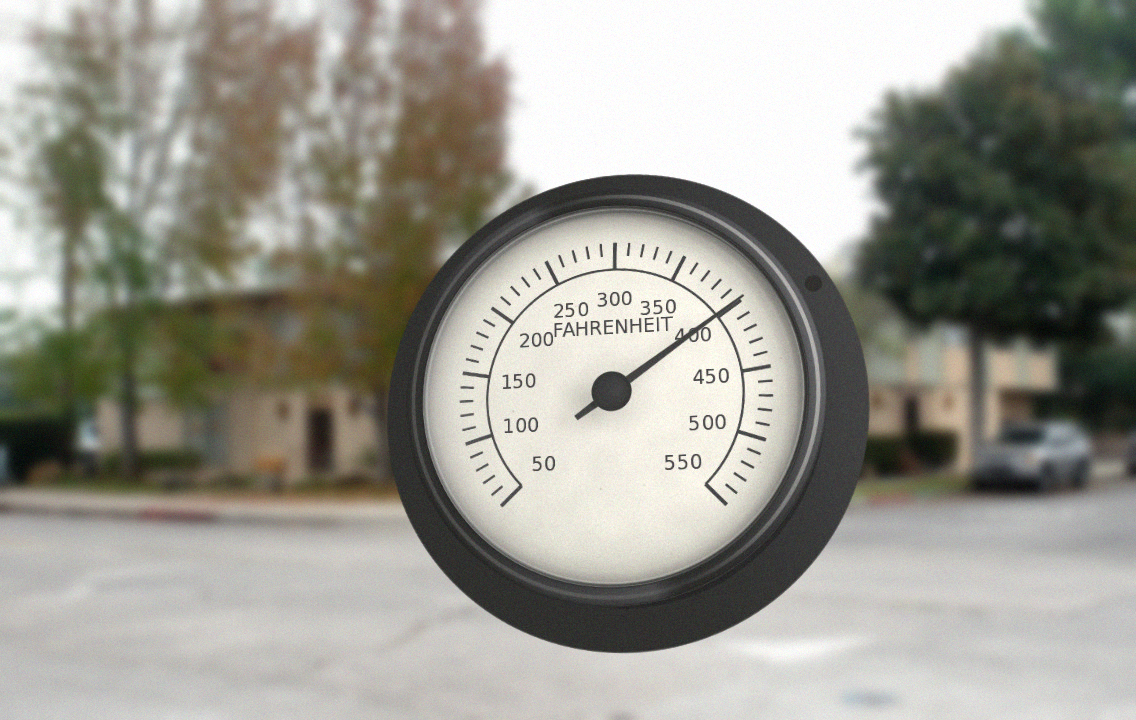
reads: 400
